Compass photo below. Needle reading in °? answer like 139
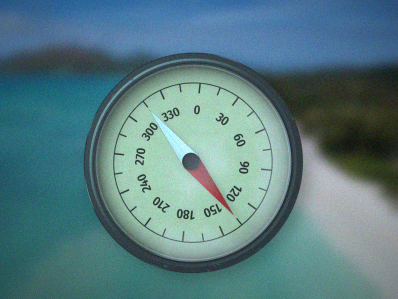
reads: 135
